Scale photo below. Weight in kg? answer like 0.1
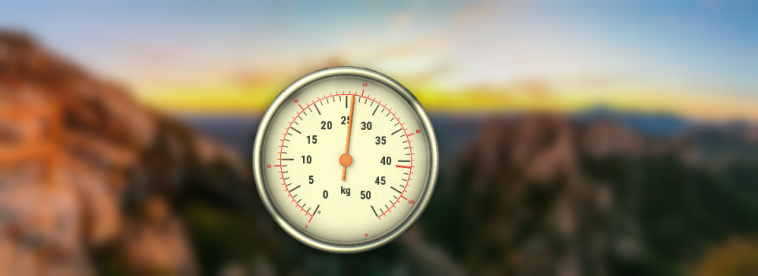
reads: 26
